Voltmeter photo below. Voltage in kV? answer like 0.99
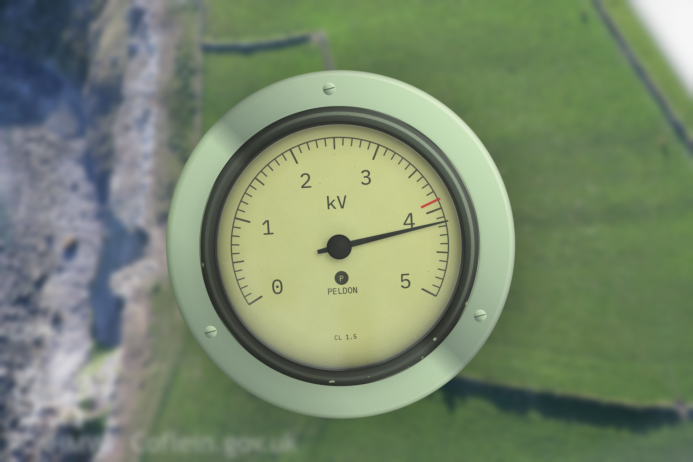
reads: 4.15
